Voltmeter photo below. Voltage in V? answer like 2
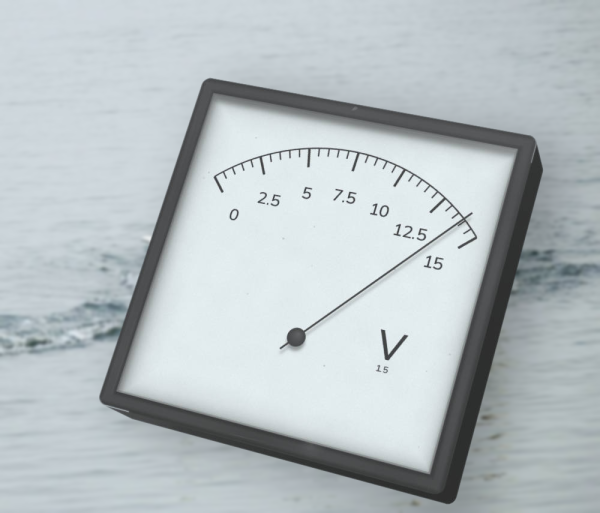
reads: 14
